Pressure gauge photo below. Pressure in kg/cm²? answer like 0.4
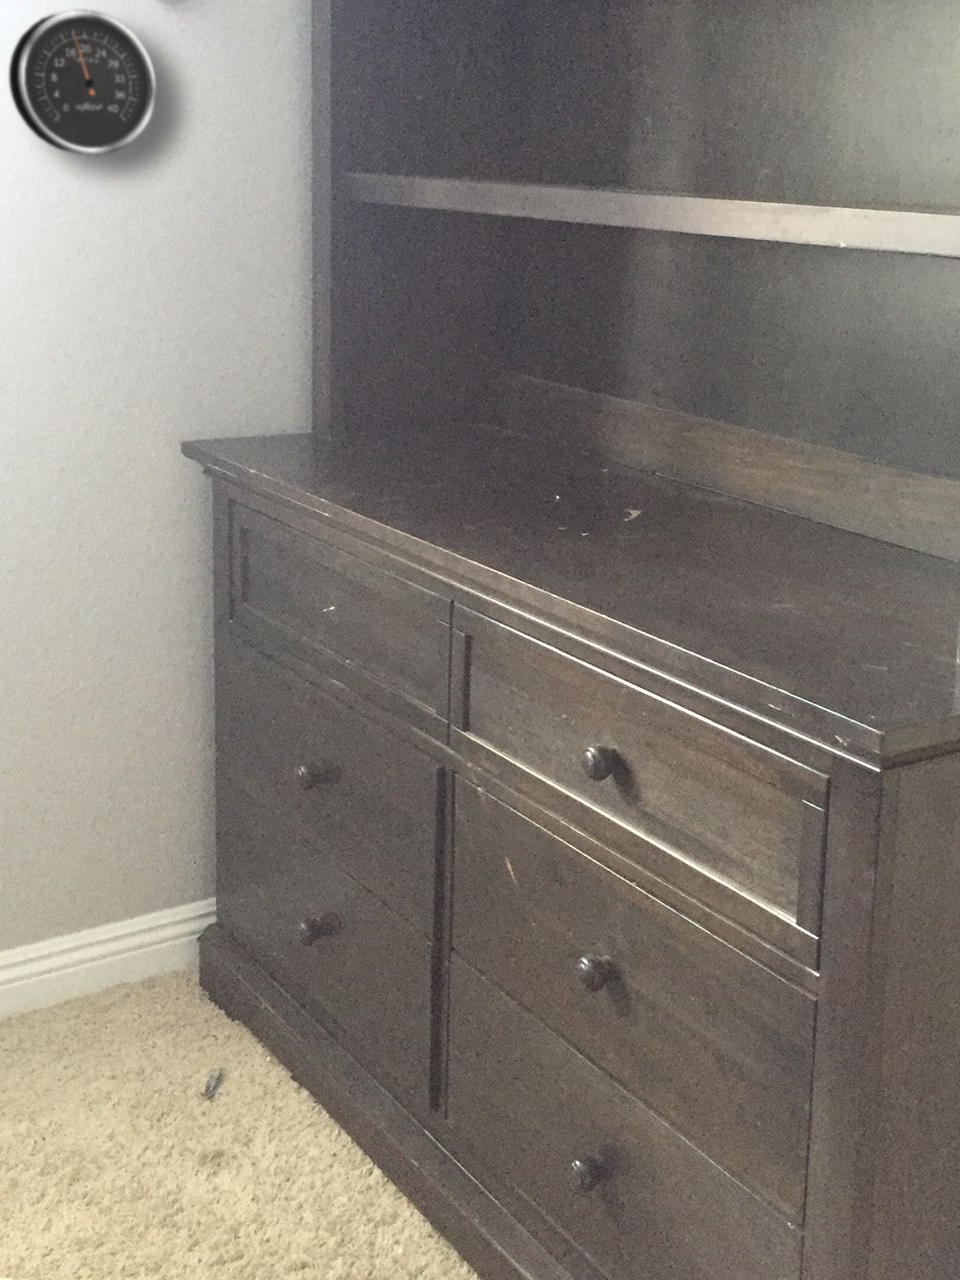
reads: 18
